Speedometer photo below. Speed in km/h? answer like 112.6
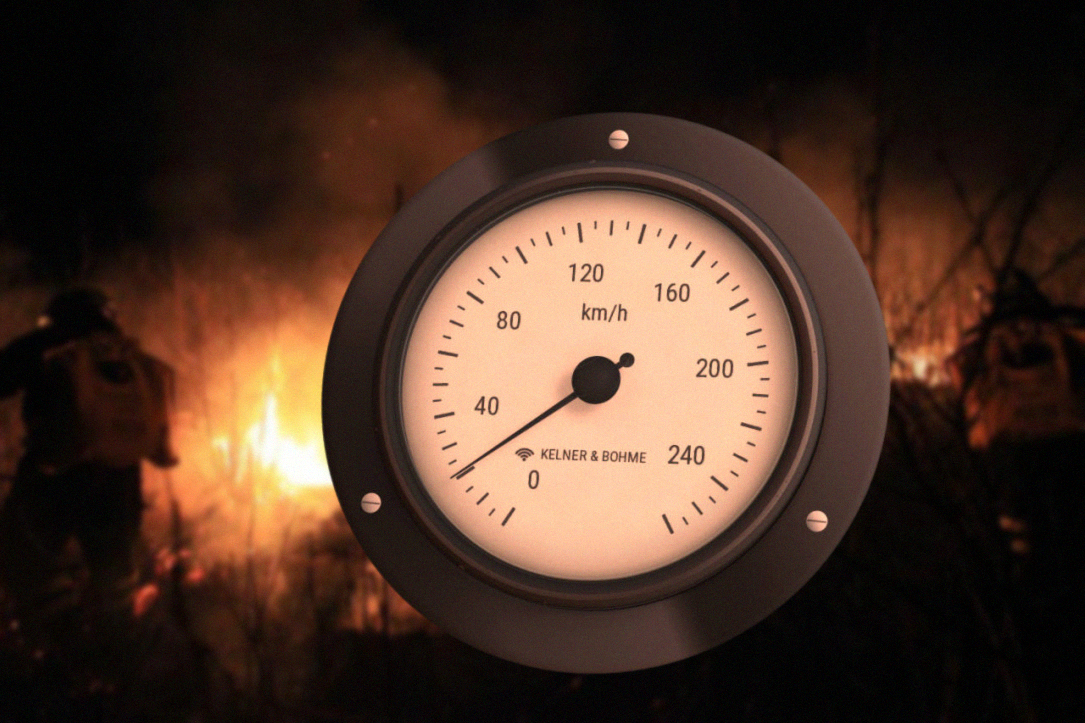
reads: 20
